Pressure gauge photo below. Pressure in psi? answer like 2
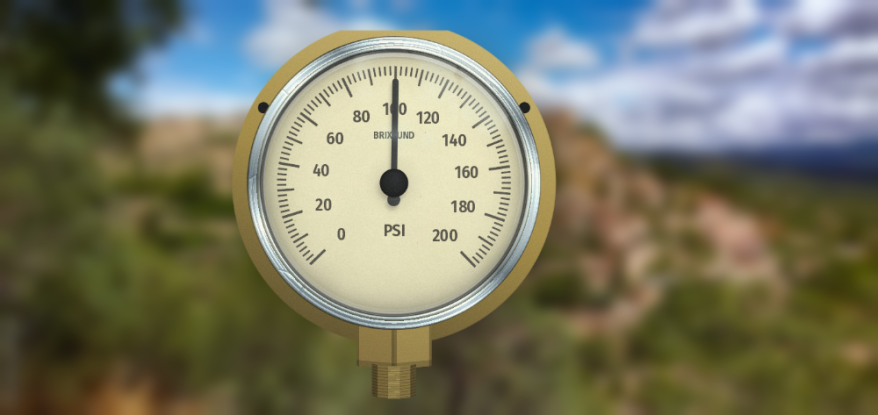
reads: 100
